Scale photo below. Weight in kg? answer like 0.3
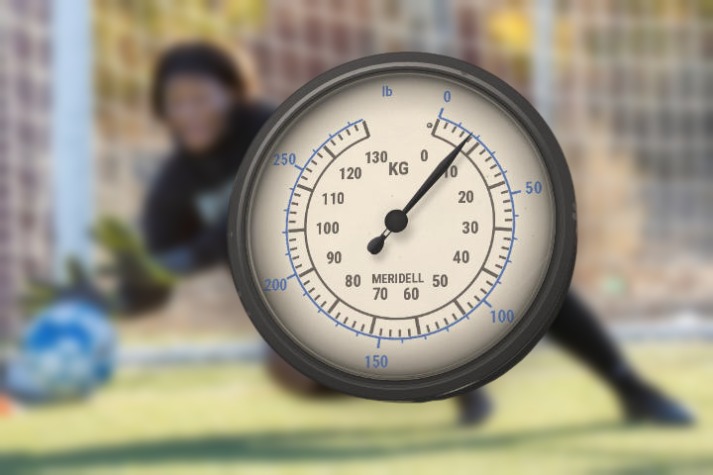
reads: 8
